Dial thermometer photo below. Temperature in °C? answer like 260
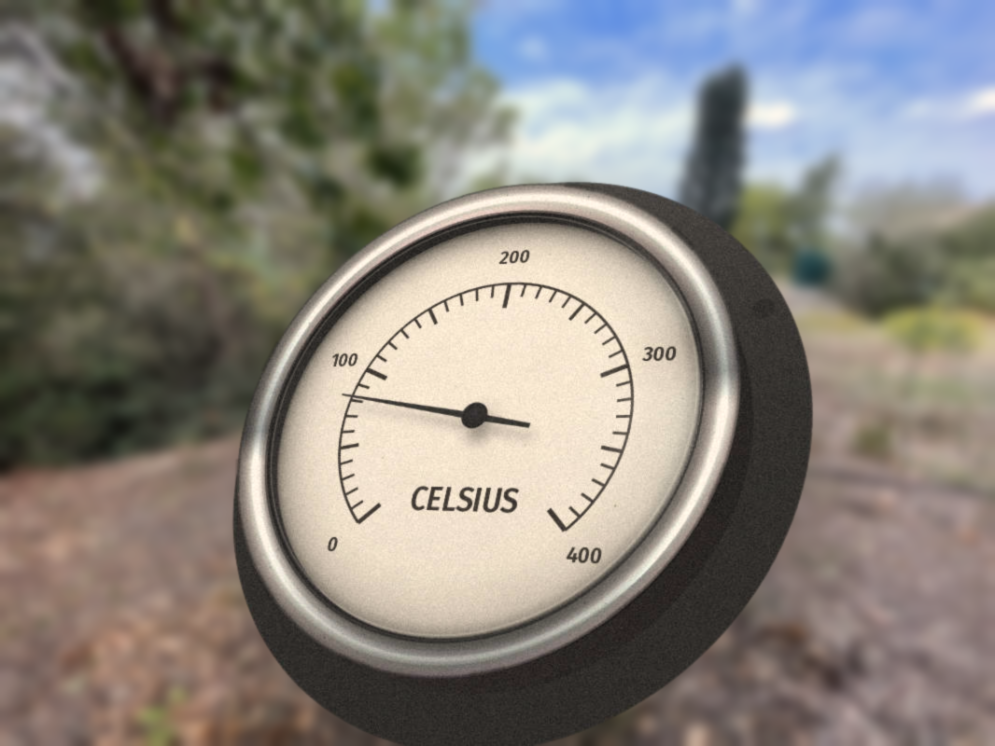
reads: 80
